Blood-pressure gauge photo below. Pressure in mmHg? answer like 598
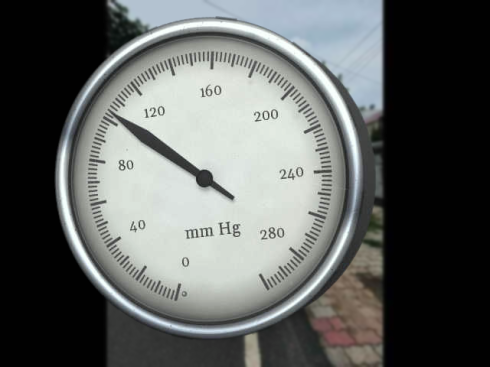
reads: 104
